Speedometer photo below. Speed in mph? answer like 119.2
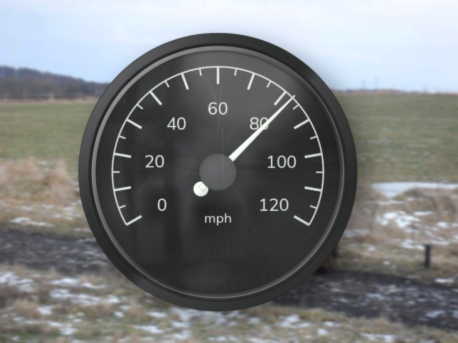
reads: 82.5
